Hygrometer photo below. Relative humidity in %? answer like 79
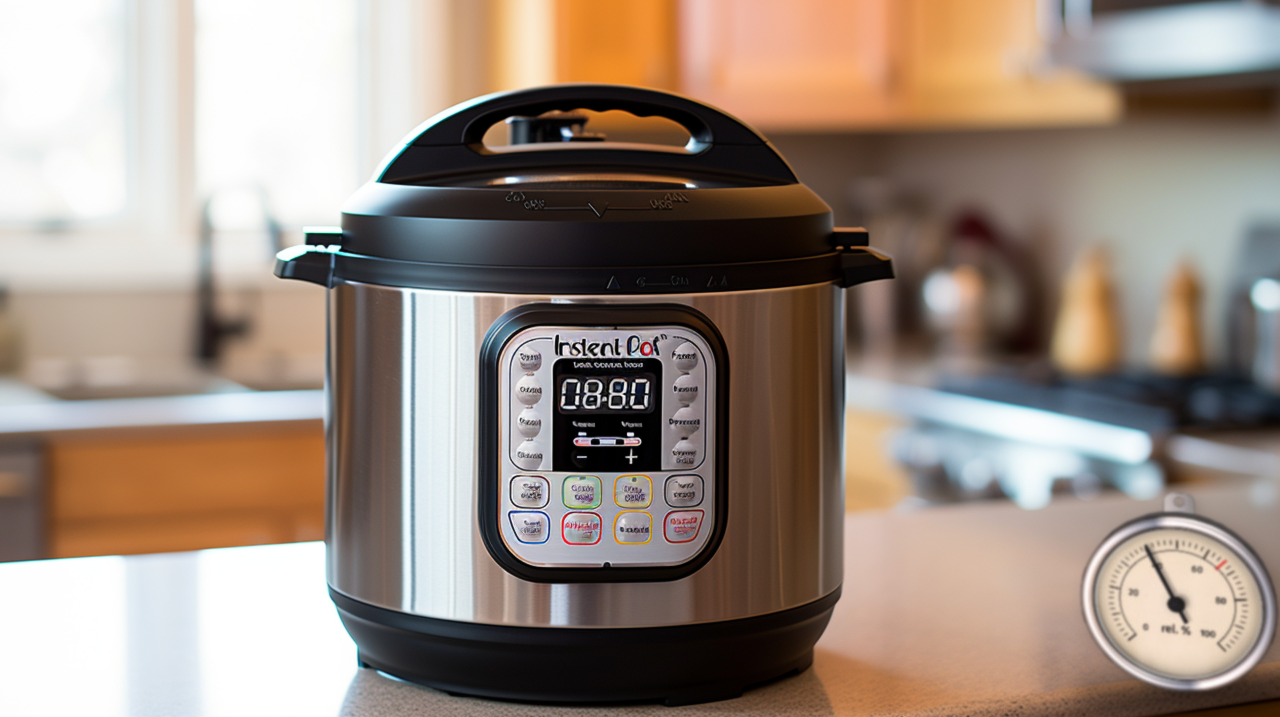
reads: 40
